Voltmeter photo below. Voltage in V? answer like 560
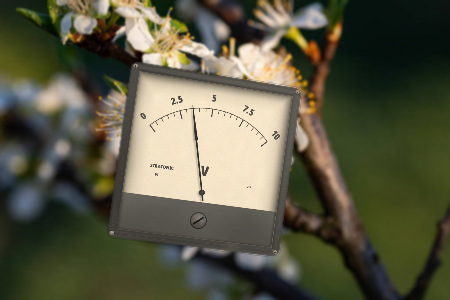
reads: 3.5
